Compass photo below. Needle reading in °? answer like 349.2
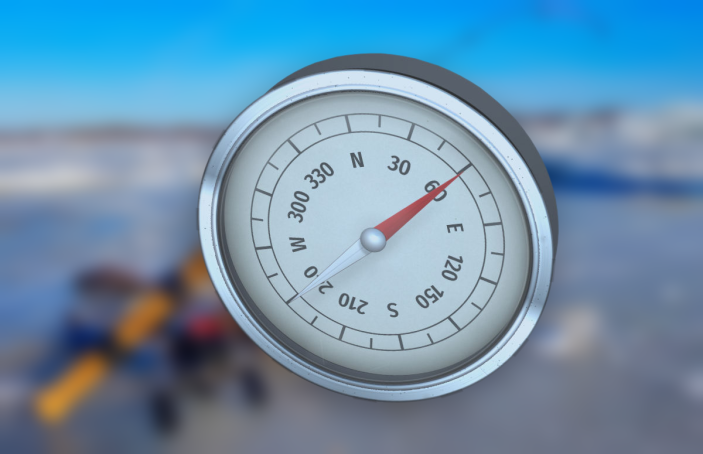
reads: 60
